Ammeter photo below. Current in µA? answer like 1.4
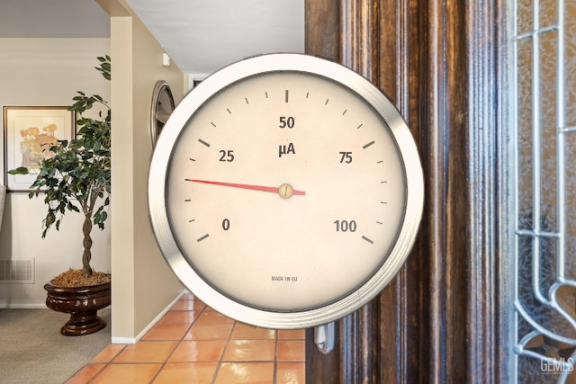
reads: 15
